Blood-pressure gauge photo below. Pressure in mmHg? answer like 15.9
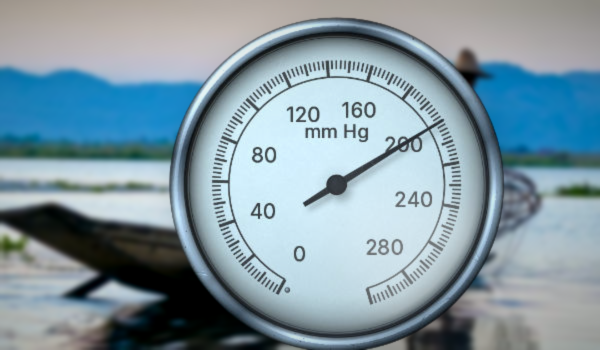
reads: 200
